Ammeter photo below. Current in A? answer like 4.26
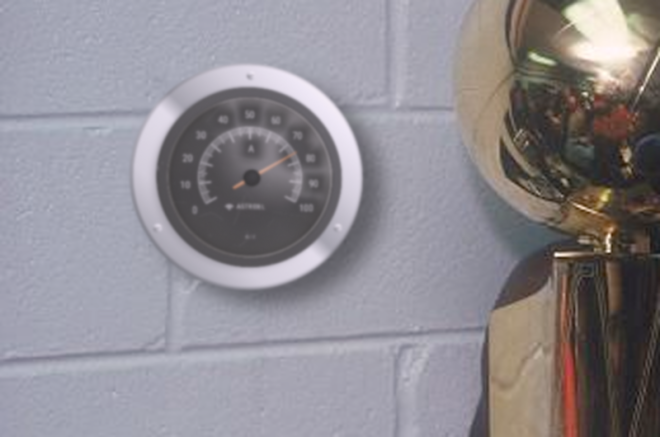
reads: 75
